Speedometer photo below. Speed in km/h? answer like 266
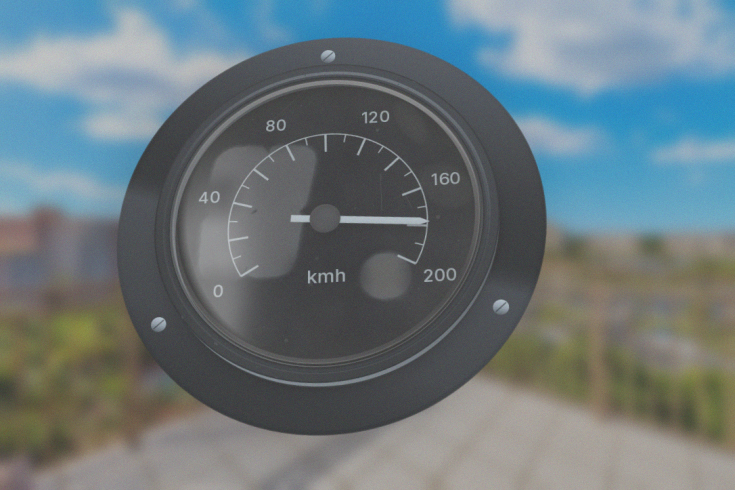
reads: 180
